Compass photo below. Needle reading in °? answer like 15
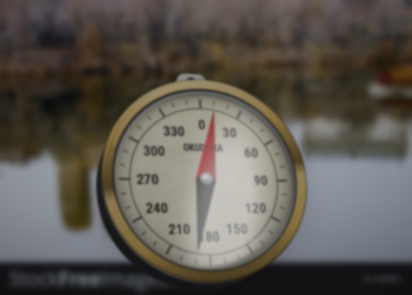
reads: 10
